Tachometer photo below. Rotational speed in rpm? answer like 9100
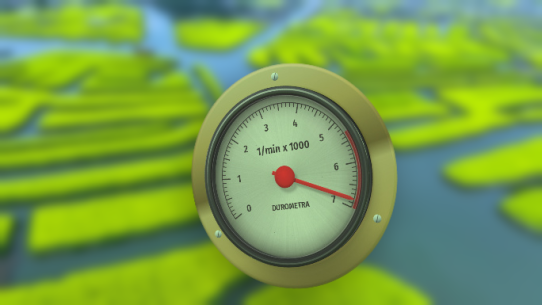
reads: 6800
